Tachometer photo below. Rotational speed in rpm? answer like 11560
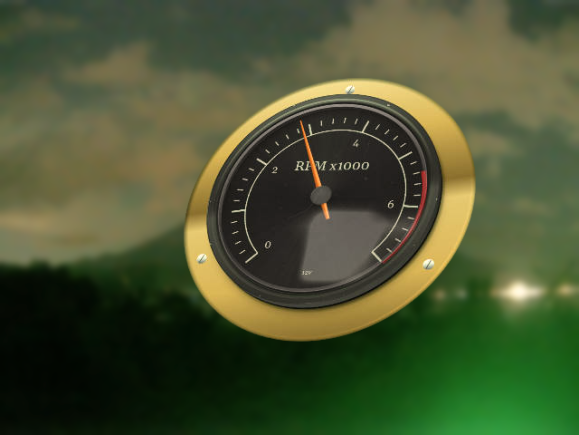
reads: 2900
